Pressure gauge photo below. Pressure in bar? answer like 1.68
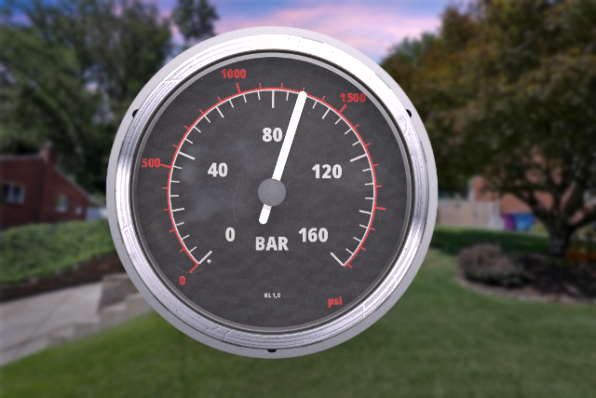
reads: 90
